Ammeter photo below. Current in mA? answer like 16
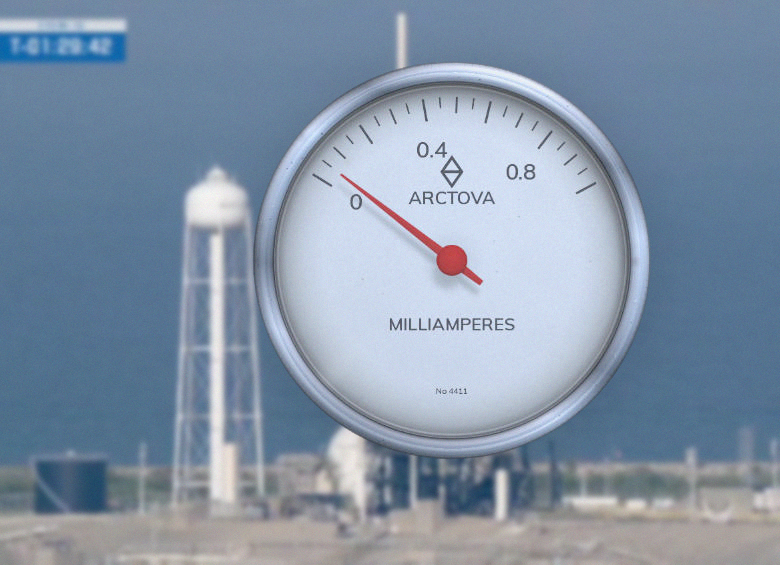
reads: 0.05
